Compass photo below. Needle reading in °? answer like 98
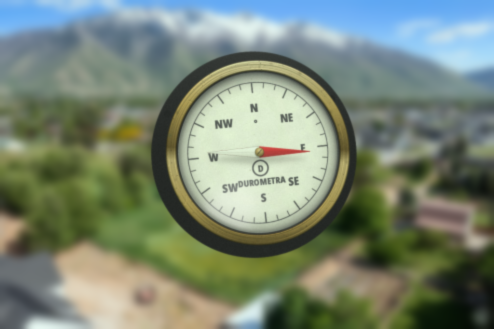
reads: 95
